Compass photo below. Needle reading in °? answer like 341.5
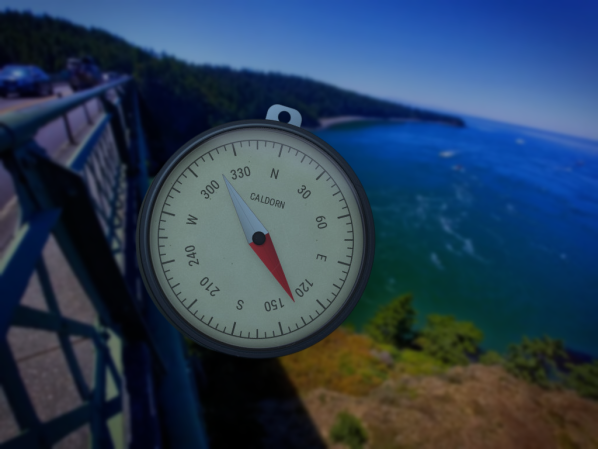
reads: 135
